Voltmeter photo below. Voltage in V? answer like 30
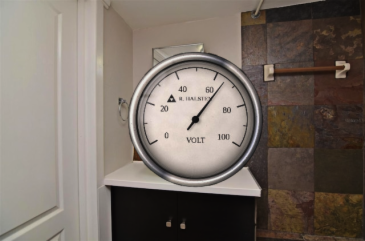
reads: 65
